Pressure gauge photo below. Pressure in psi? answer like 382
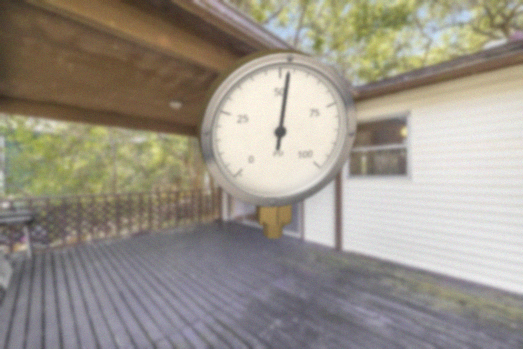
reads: 52.5
